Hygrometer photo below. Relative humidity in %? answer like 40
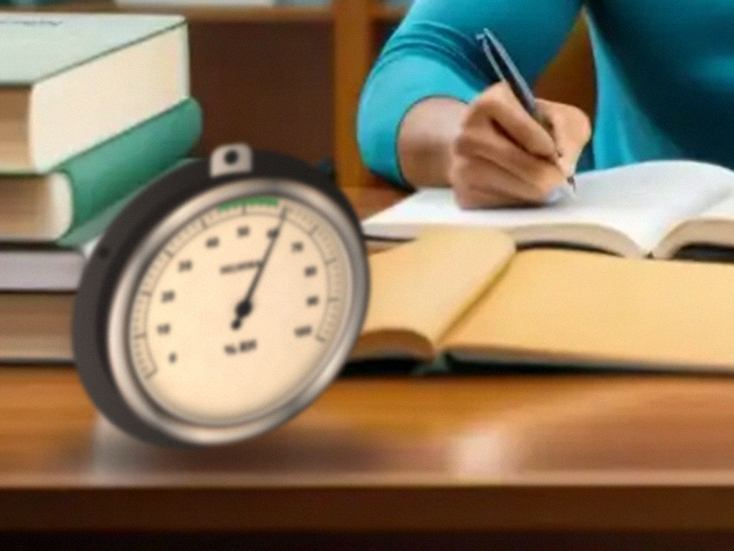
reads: 60
